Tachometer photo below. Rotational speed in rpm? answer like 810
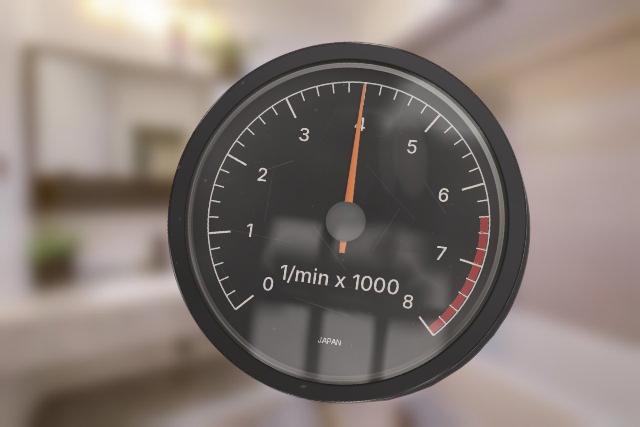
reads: 4000
